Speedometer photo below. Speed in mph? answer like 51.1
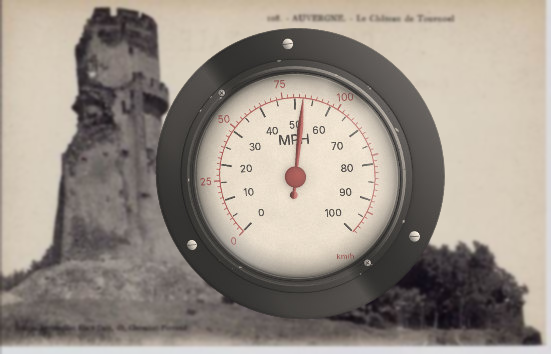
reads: 52.5
